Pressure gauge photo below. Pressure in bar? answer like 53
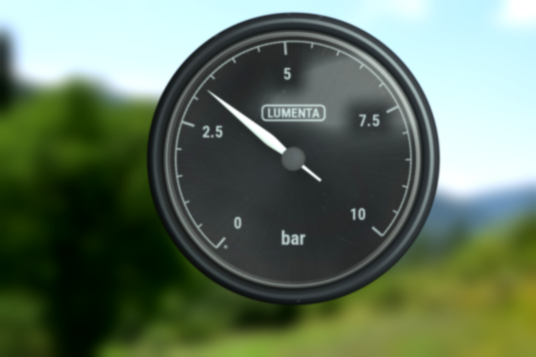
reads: 3.25
